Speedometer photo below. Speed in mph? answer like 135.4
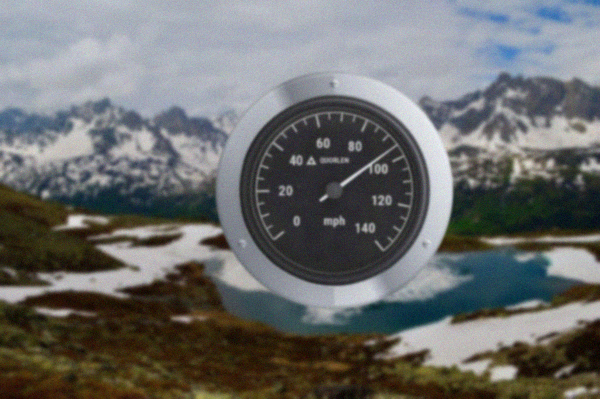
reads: 95
